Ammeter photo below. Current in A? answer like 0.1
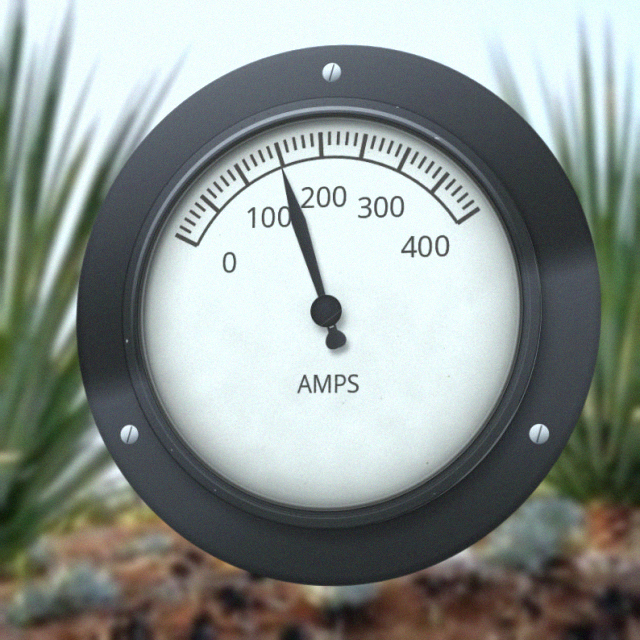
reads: 150
